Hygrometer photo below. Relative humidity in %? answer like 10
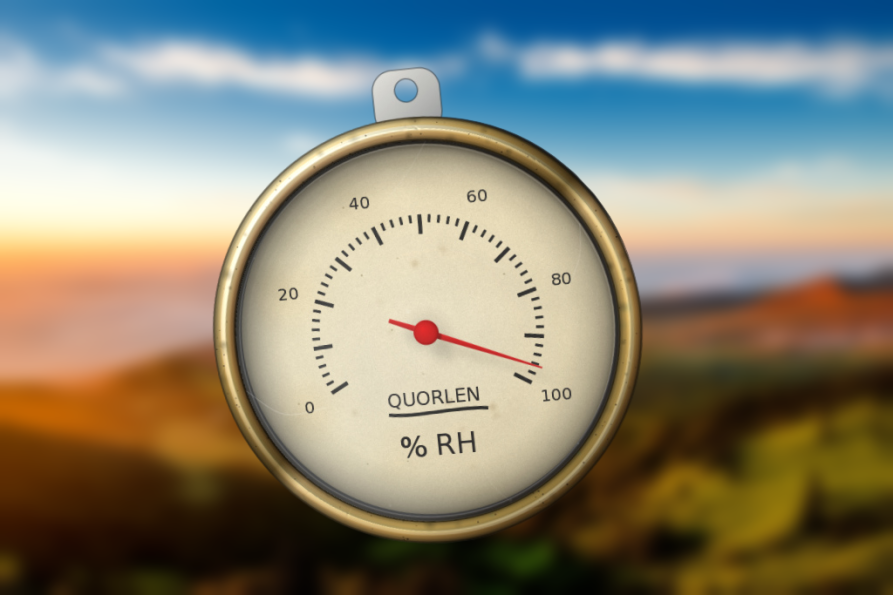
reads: 96
